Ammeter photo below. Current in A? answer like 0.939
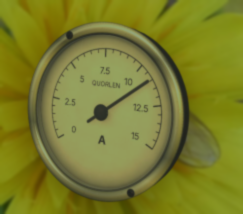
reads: 11
